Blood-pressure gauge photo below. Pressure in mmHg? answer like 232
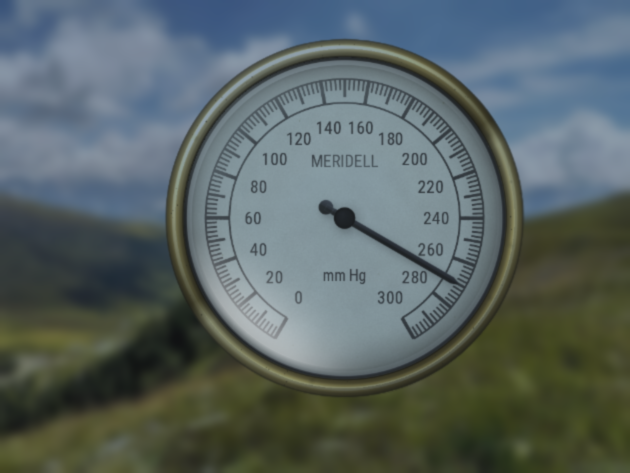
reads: 270
